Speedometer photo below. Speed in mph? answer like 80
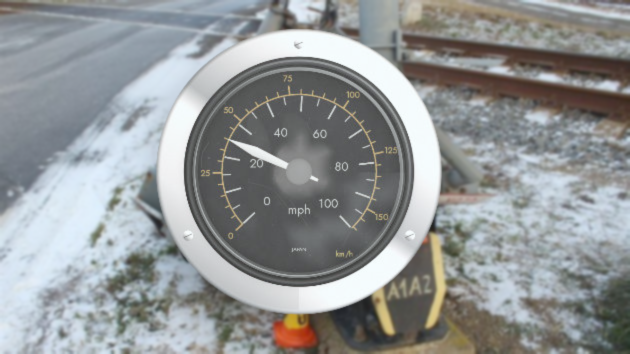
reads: 25
